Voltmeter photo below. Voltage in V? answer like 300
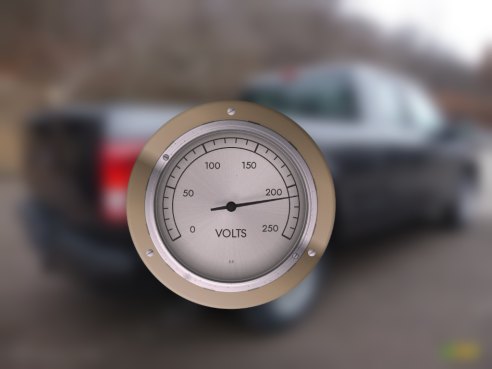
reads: 210
